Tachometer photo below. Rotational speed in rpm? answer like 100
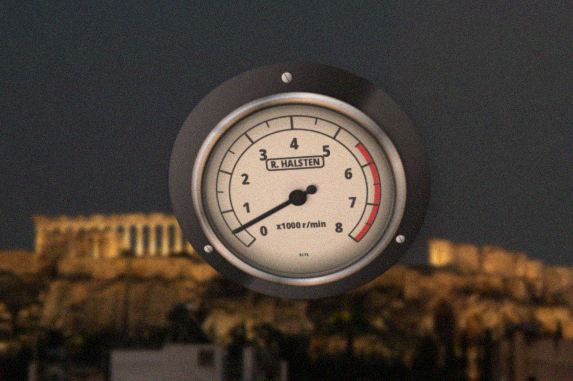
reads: 500
